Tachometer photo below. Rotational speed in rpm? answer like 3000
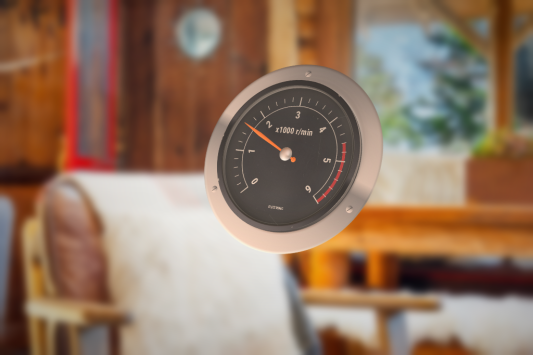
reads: 1600
